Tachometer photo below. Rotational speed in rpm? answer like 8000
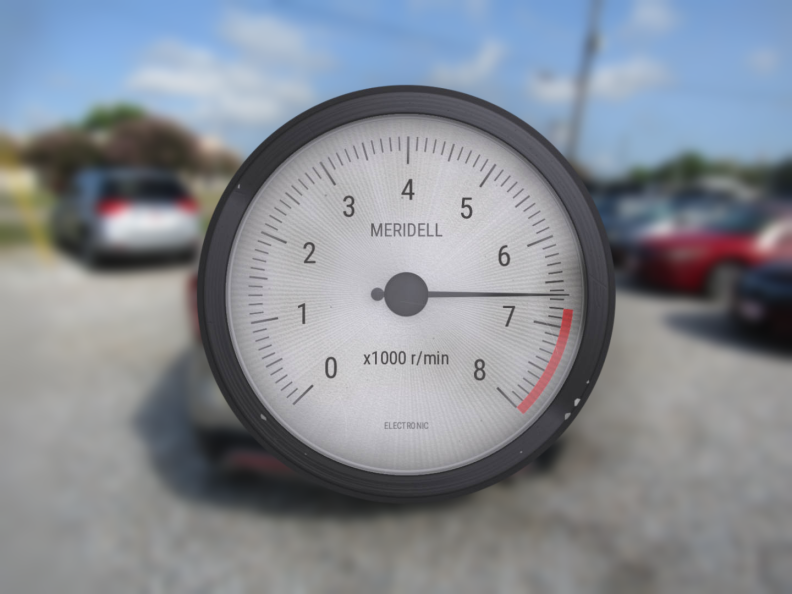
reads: 6650
